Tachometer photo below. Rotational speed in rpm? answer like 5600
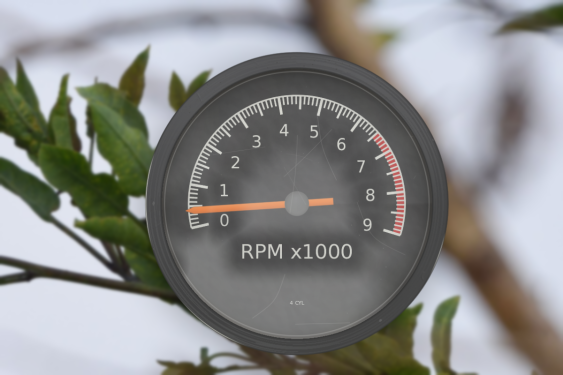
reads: 400
